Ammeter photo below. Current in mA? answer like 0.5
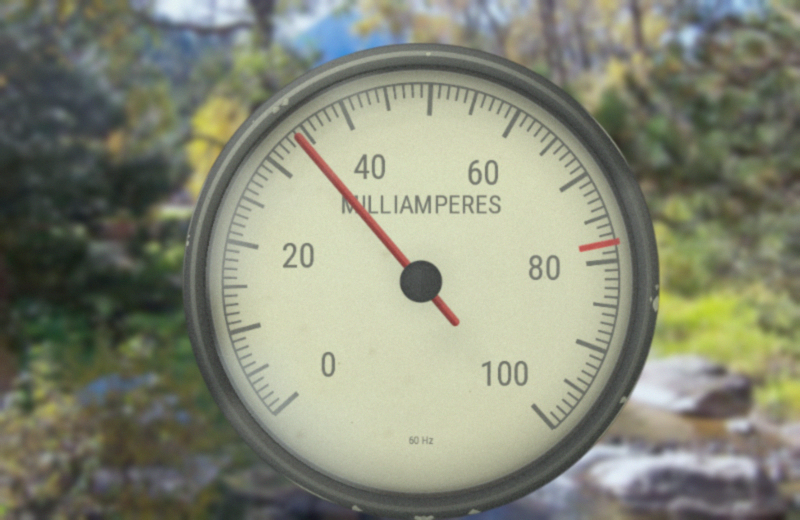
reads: 34
